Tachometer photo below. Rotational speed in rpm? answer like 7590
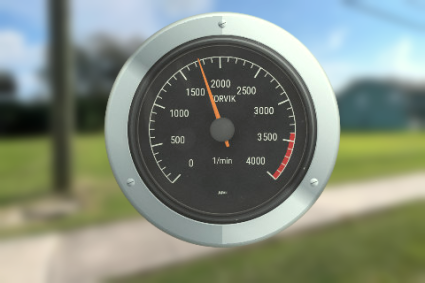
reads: 1750
